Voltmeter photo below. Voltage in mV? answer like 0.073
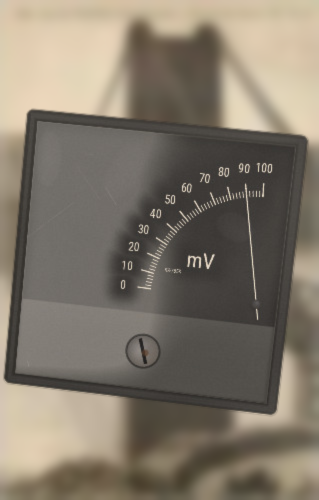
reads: 90
